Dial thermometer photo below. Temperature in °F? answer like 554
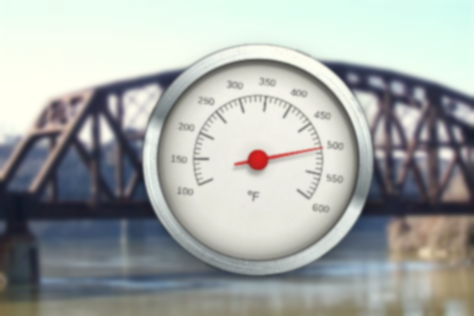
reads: 500
